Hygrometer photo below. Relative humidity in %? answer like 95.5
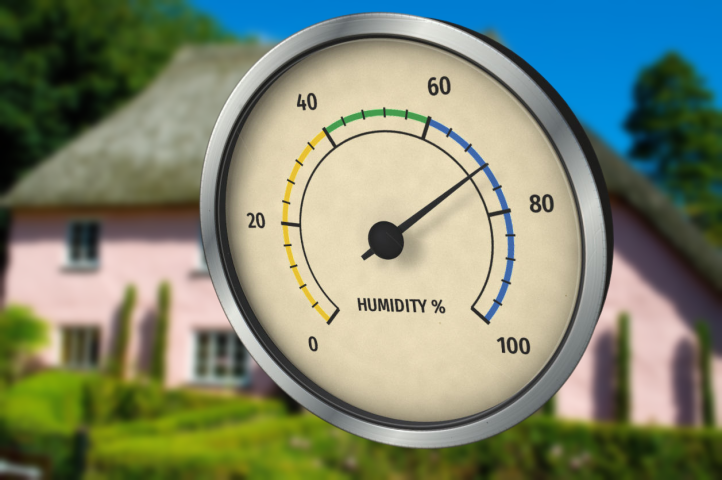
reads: 72
